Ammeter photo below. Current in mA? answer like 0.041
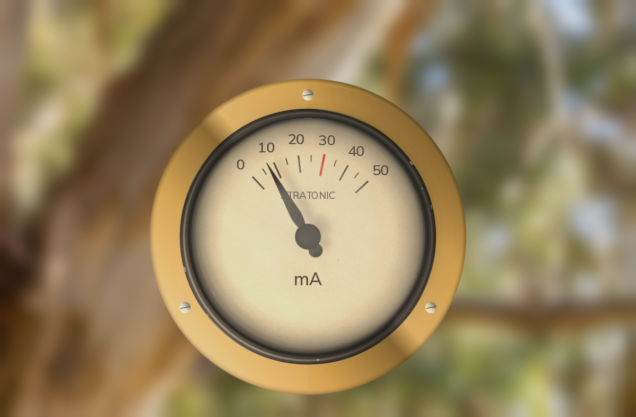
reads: 7.5
